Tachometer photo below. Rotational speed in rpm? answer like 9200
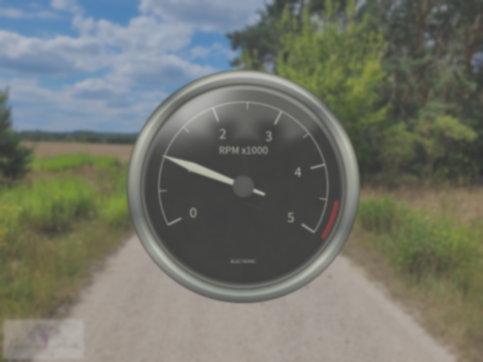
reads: 1000
